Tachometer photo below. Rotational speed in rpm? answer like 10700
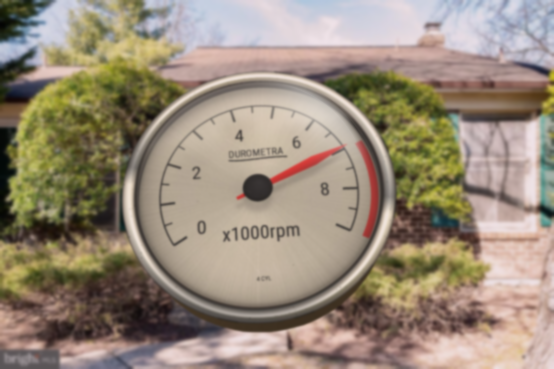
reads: 7000
